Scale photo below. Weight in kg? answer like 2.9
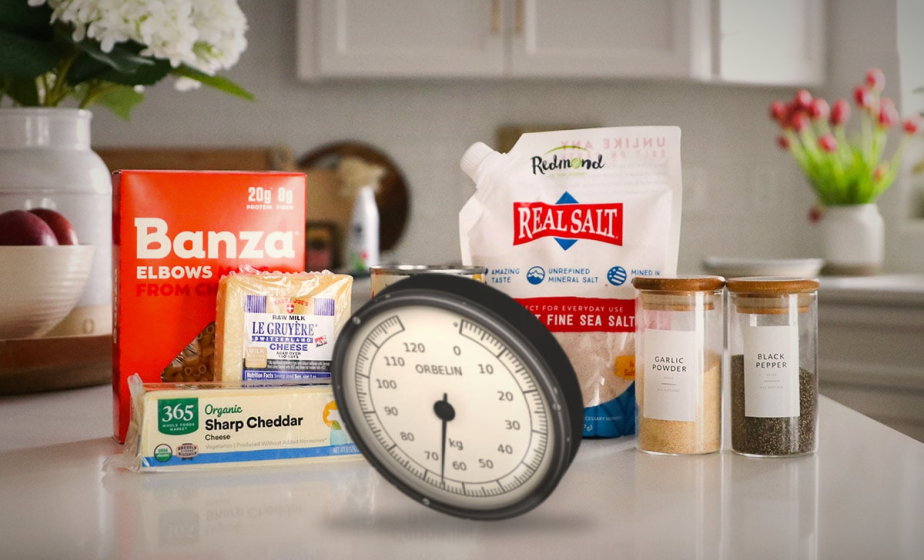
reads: 65
